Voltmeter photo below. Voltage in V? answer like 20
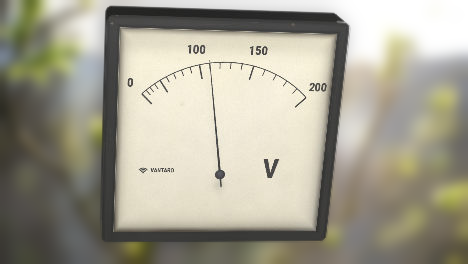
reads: 110
